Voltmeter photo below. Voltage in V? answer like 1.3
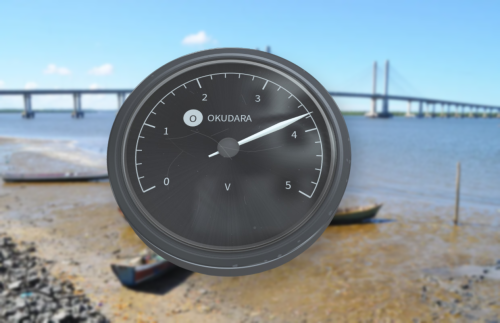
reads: 3.8
